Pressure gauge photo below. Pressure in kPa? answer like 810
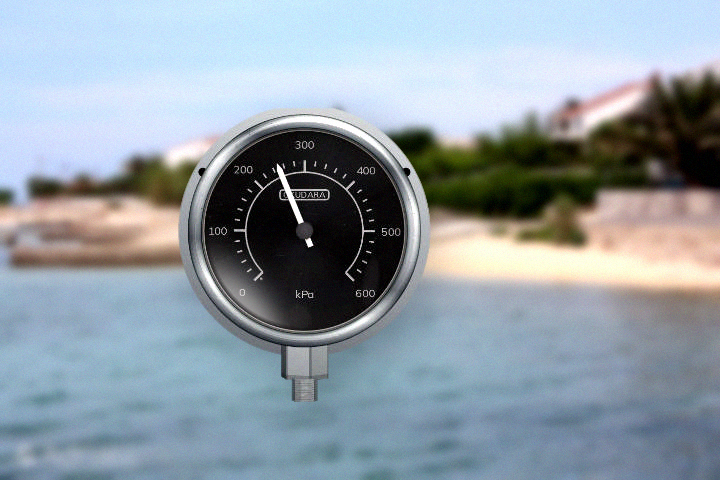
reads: 250
